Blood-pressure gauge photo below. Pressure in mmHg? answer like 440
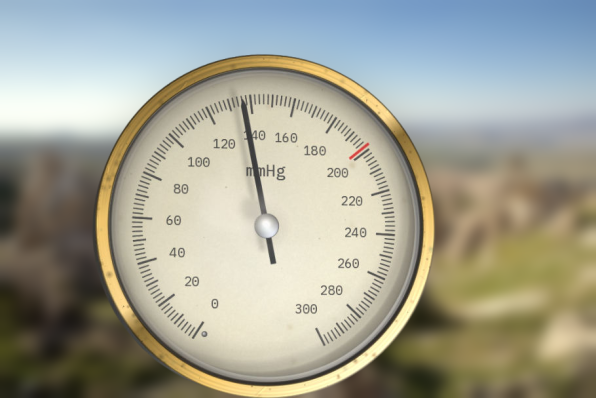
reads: 136
